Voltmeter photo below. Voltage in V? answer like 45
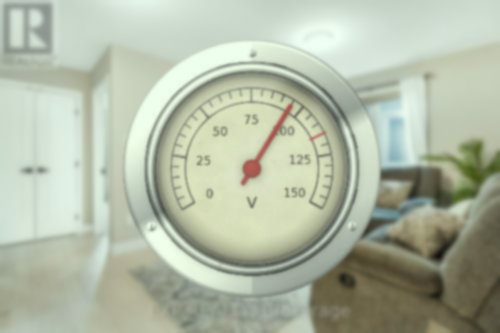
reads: 95
